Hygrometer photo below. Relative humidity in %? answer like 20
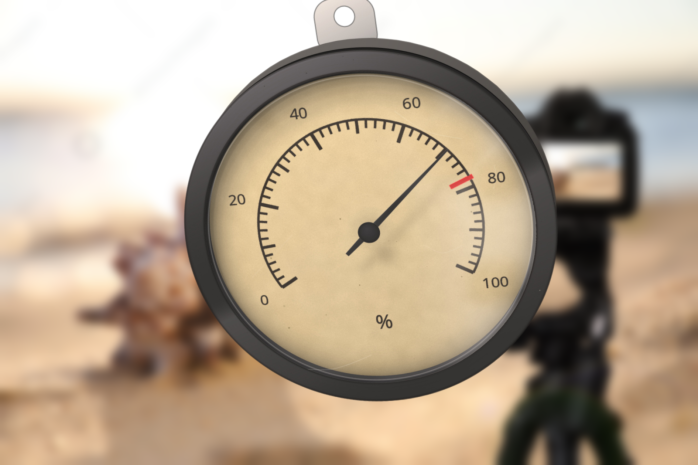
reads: 70
